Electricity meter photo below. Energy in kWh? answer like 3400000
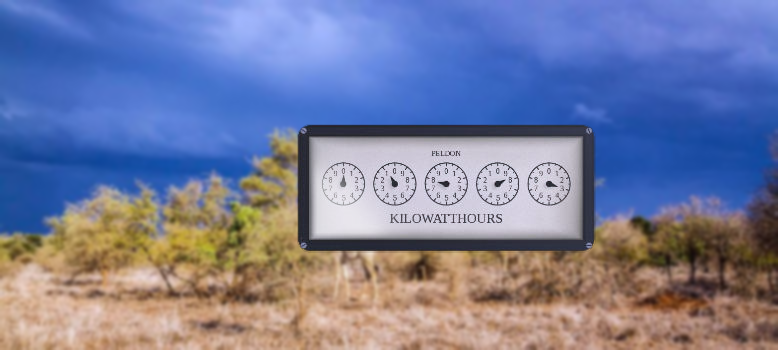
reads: 783
